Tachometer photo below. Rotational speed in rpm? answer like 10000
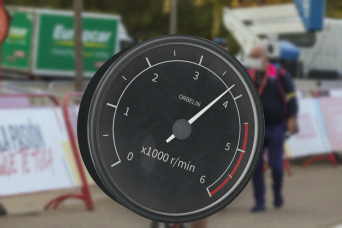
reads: 3750
